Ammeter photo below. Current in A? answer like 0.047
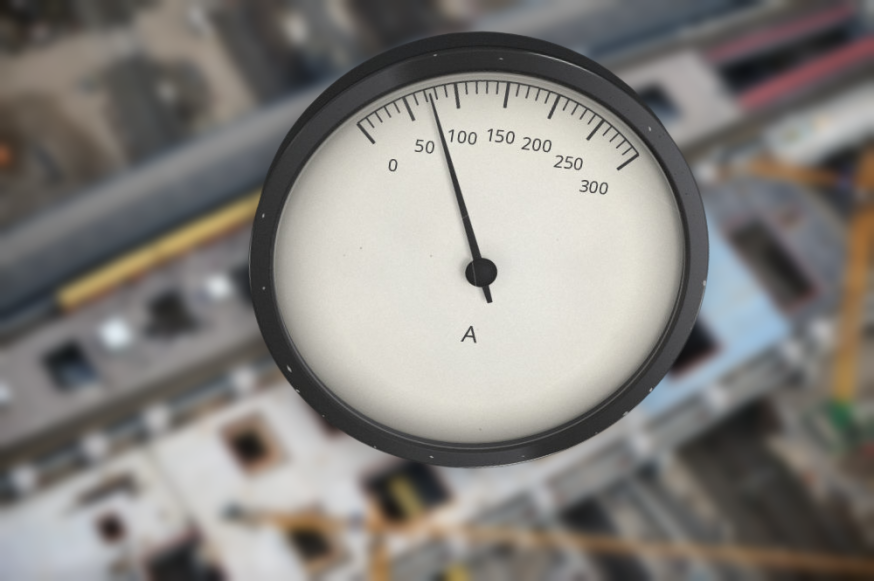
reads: 75
